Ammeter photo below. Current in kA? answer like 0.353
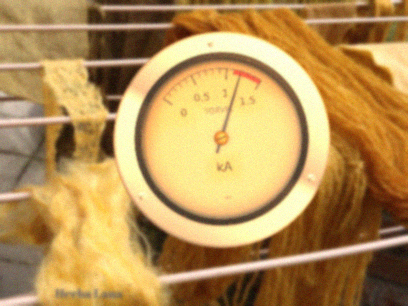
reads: 1.2
